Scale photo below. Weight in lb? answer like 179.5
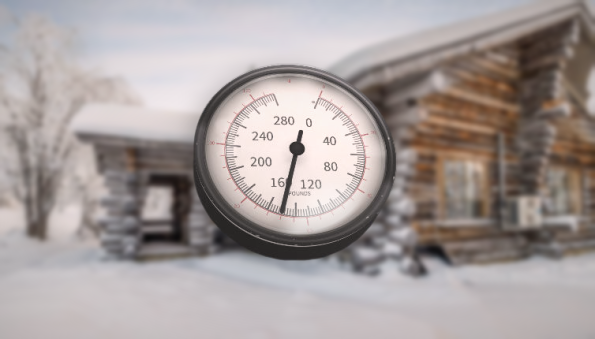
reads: 150
